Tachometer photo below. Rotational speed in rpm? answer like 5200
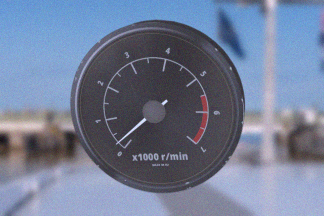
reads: 250
